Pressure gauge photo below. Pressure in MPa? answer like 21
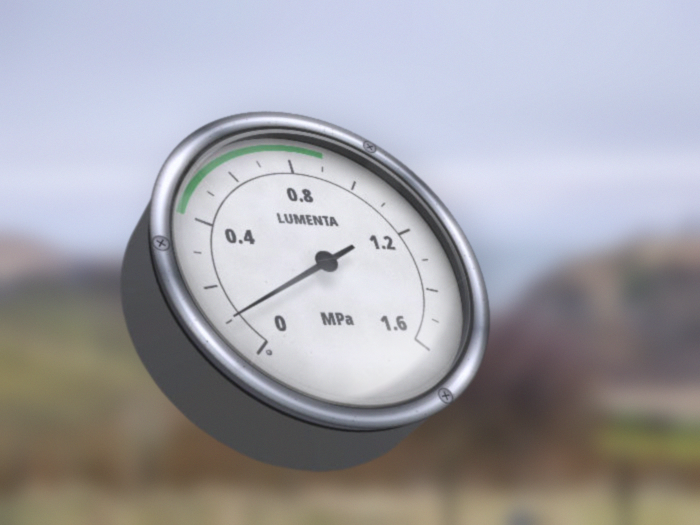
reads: 0.1
